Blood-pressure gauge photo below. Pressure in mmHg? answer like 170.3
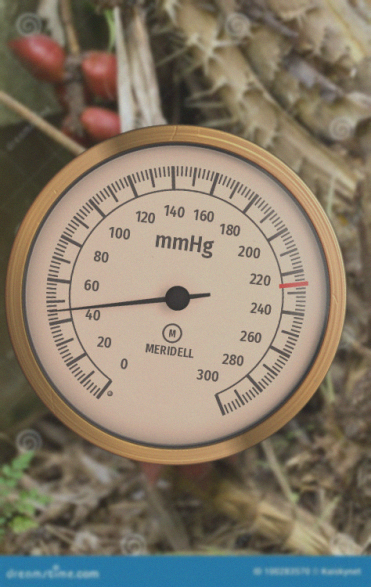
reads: 46
